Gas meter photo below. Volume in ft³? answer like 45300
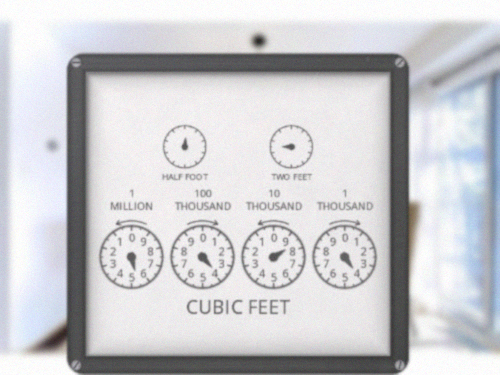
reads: 538400
